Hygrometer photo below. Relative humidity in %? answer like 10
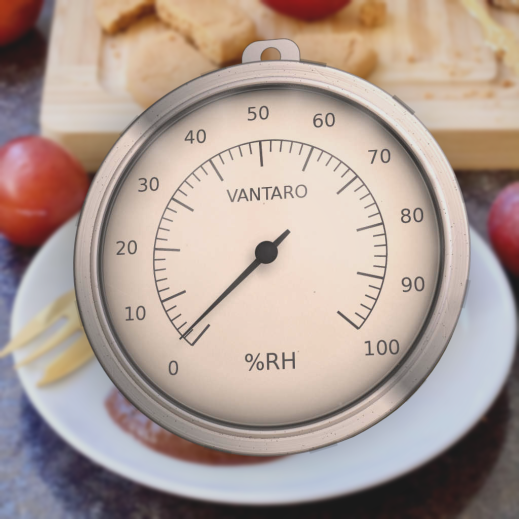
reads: 2
